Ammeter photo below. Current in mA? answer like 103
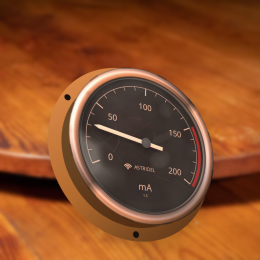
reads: 30
